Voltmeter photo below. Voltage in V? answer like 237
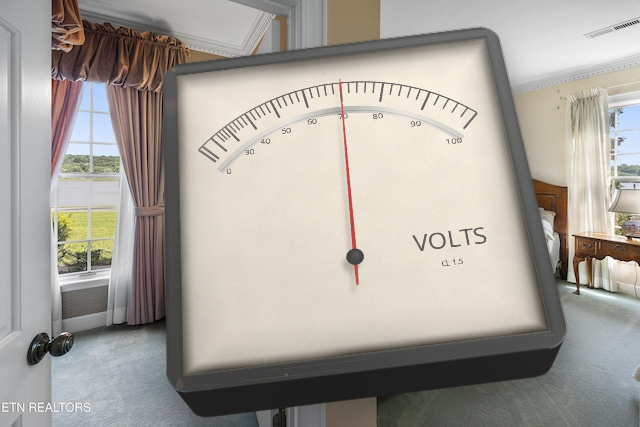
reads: 70
